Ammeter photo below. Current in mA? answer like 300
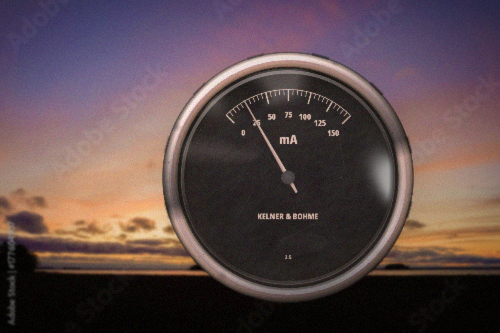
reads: 25
